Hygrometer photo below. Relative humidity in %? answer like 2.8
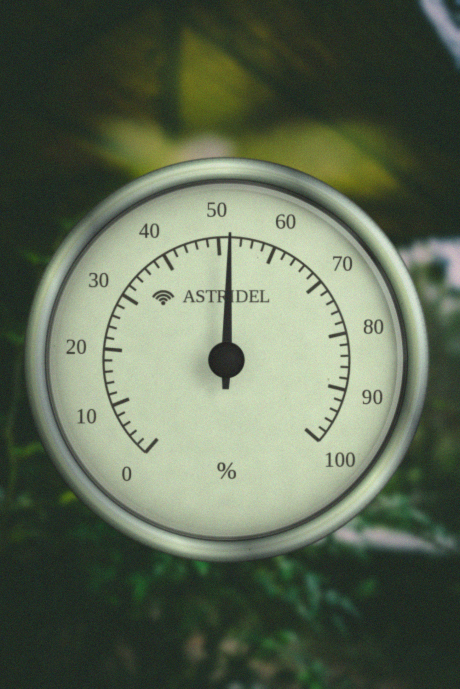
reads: 52
